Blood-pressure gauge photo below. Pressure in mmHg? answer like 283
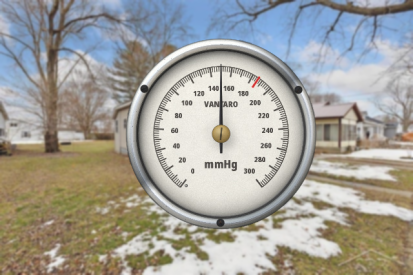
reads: 150
